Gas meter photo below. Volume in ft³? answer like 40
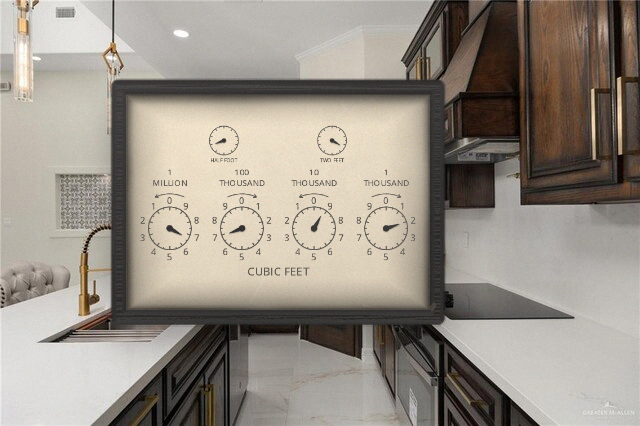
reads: 669200
